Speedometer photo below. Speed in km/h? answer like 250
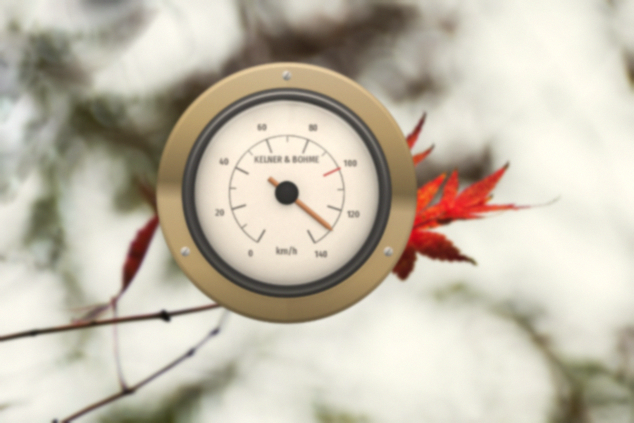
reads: 130
